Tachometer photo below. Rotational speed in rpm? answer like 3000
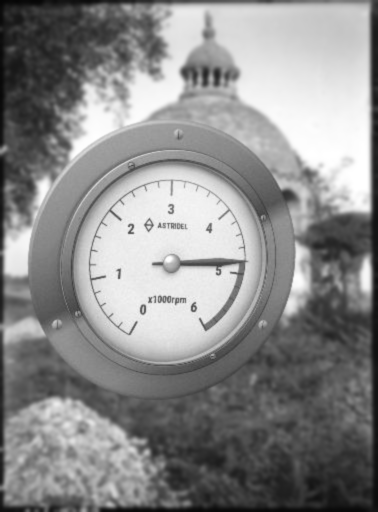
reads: 4800
